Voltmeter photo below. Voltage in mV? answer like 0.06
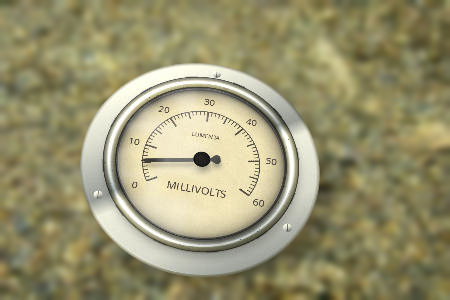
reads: 5
